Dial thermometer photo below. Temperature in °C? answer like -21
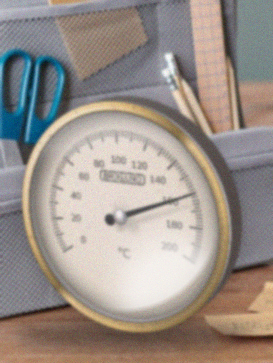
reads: 160
